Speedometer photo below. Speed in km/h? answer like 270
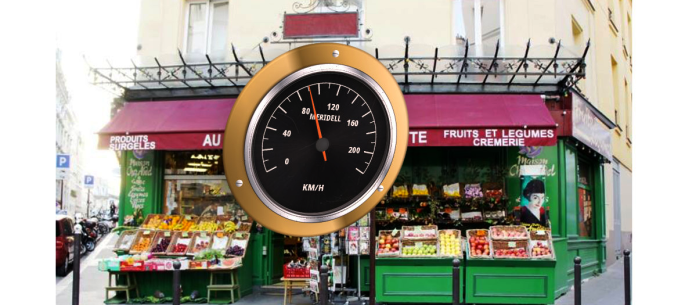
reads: 90
